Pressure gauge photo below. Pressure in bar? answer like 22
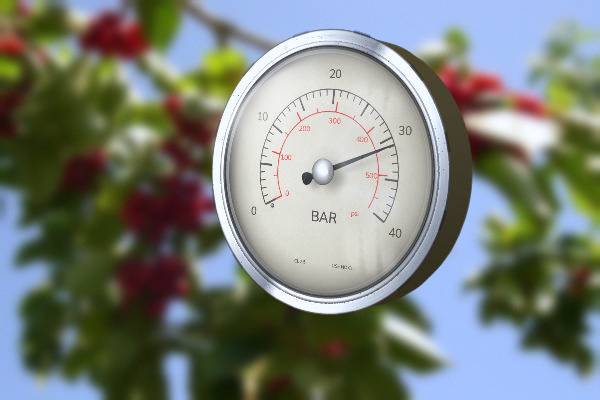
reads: 31
